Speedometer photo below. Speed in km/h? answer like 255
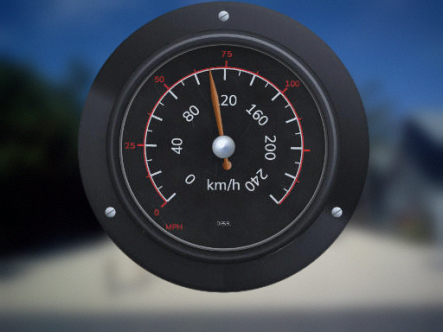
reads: 110
